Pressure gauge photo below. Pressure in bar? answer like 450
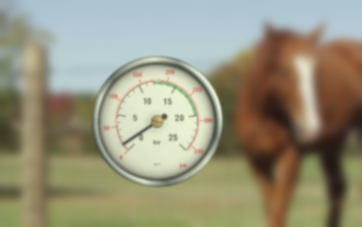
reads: 1
